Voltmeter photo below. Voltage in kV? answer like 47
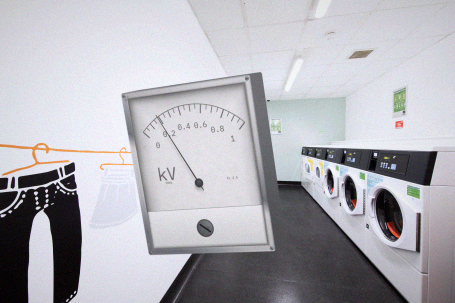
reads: 0.2
